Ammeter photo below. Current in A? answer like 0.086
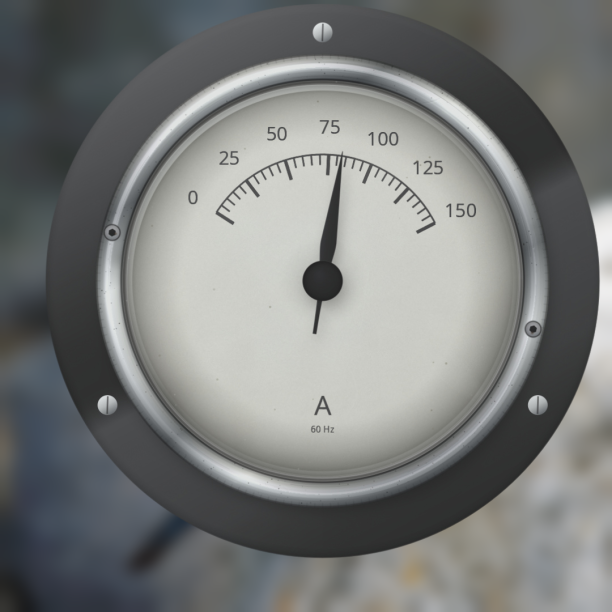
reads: 82.5
